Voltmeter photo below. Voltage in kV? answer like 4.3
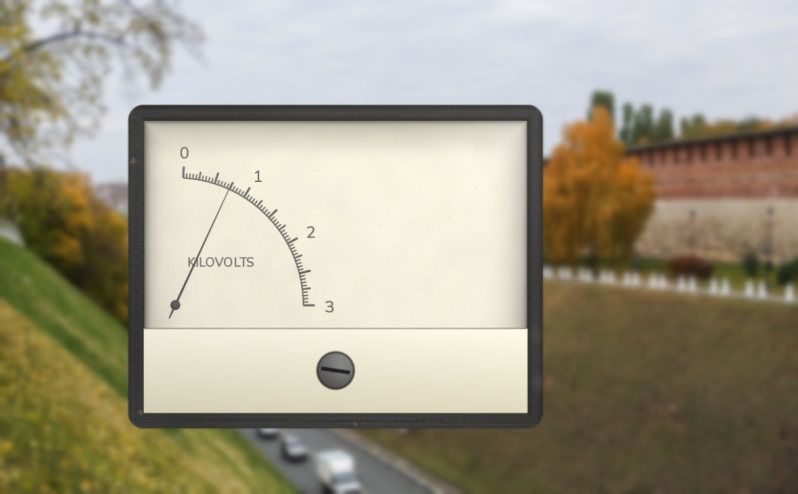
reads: 0.75
